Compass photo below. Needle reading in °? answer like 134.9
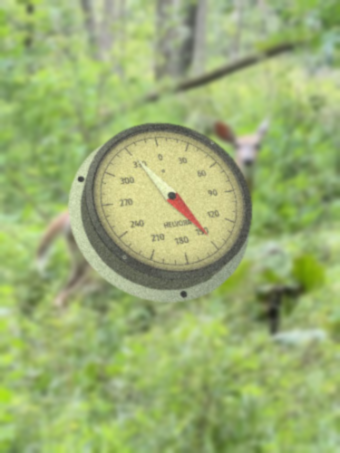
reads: 150
